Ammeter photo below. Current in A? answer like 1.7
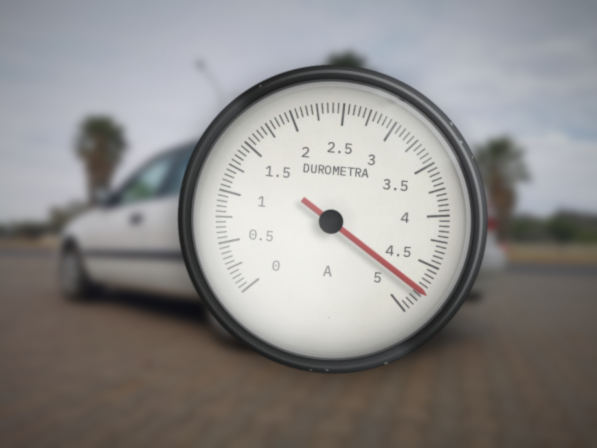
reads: 4.75
